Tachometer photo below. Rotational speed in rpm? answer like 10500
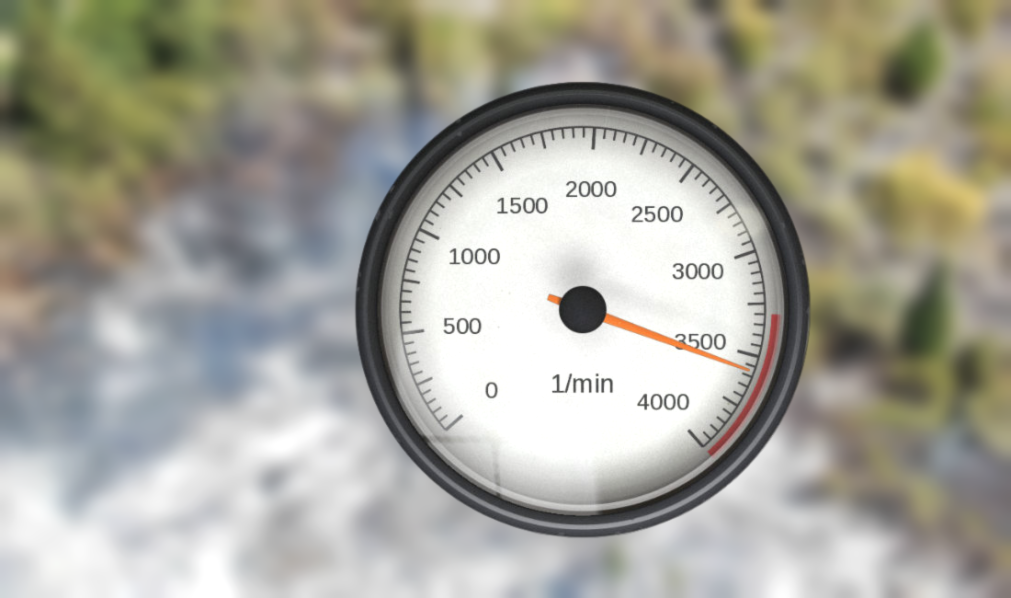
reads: 3575
